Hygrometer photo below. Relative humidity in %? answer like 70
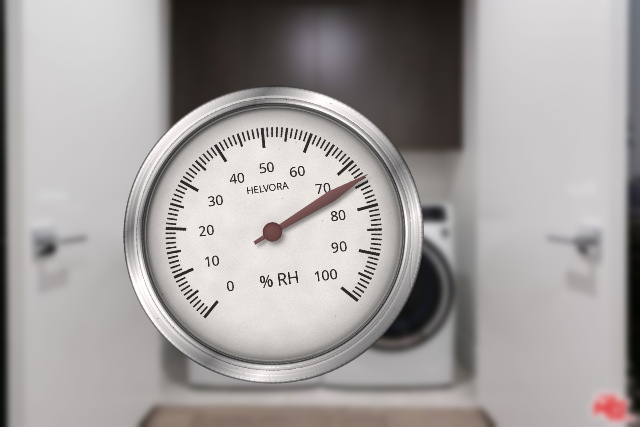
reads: 74
